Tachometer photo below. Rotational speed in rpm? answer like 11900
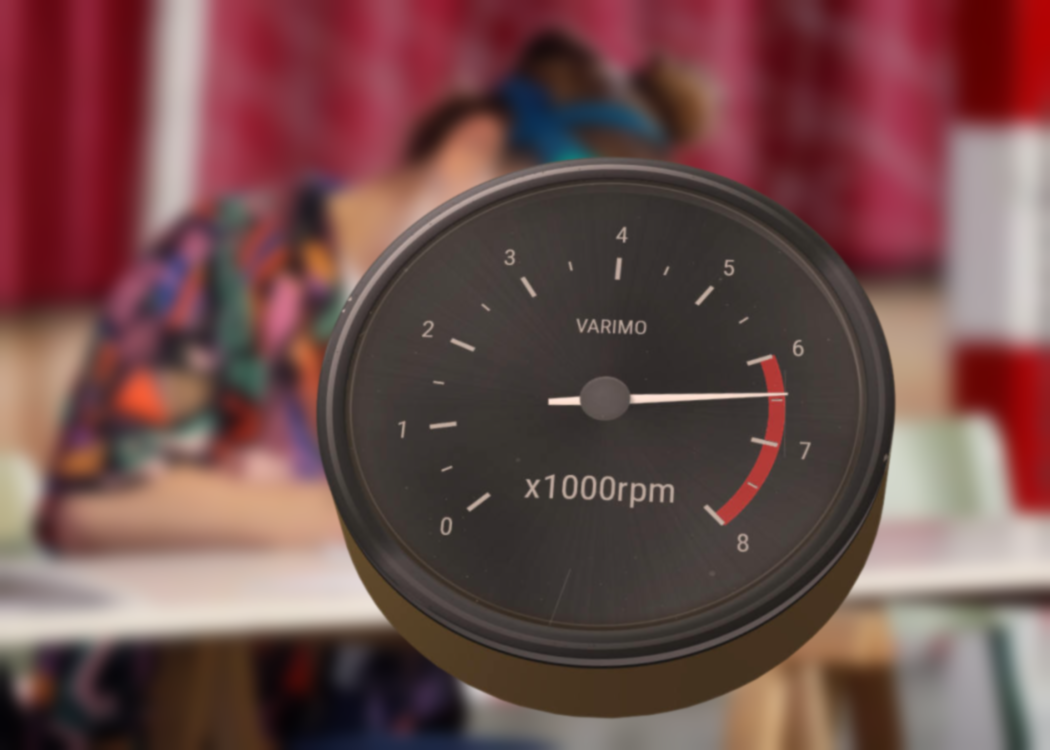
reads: 6500
